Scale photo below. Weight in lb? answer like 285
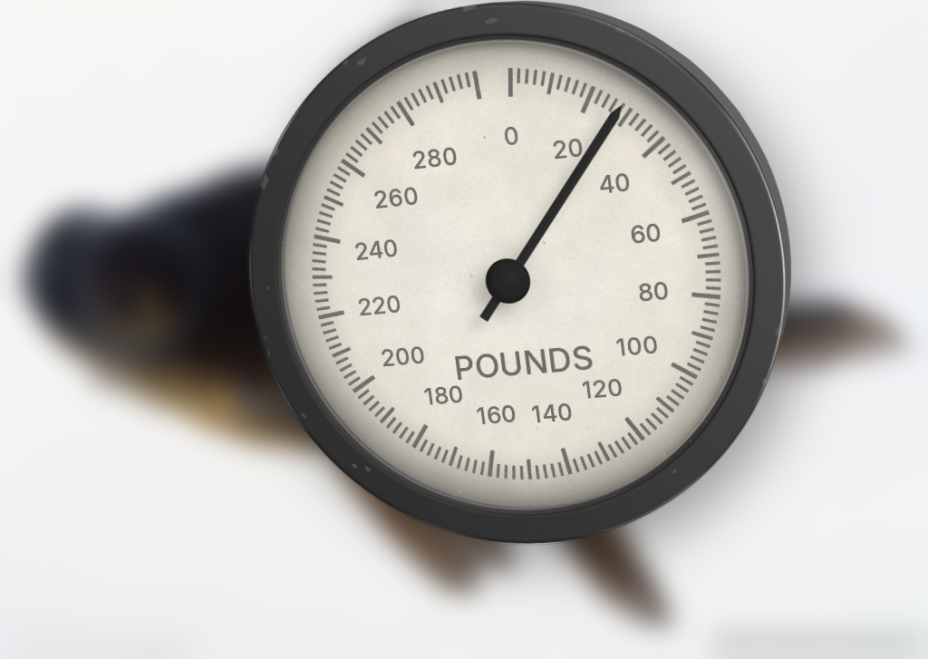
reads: 28
